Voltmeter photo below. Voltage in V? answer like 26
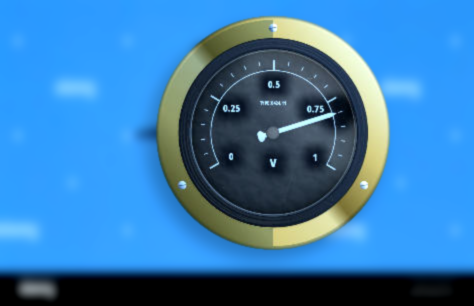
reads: 0.8
